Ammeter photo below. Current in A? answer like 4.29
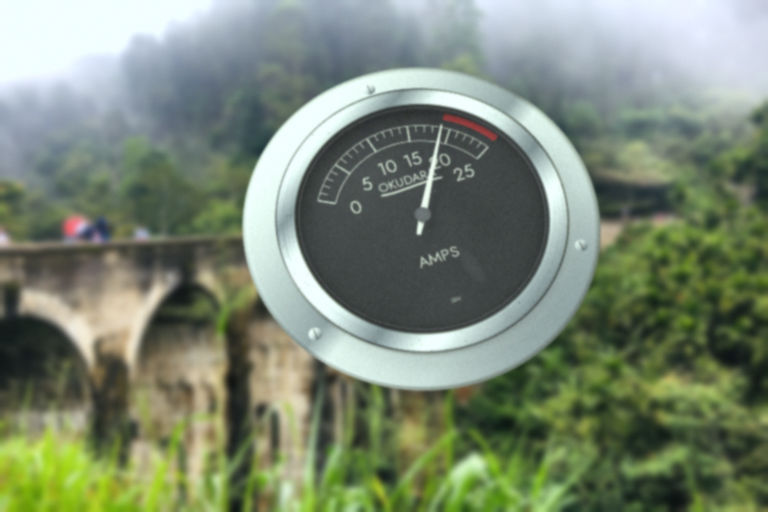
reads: 19
